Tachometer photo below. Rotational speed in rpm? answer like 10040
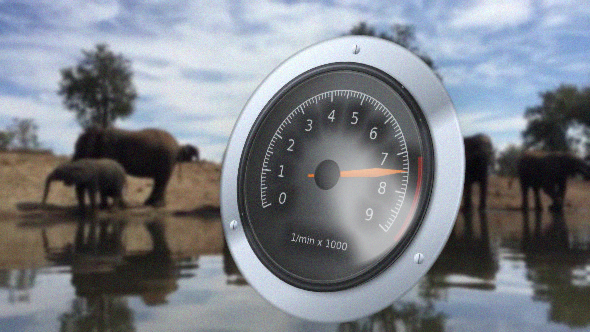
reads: 7500
